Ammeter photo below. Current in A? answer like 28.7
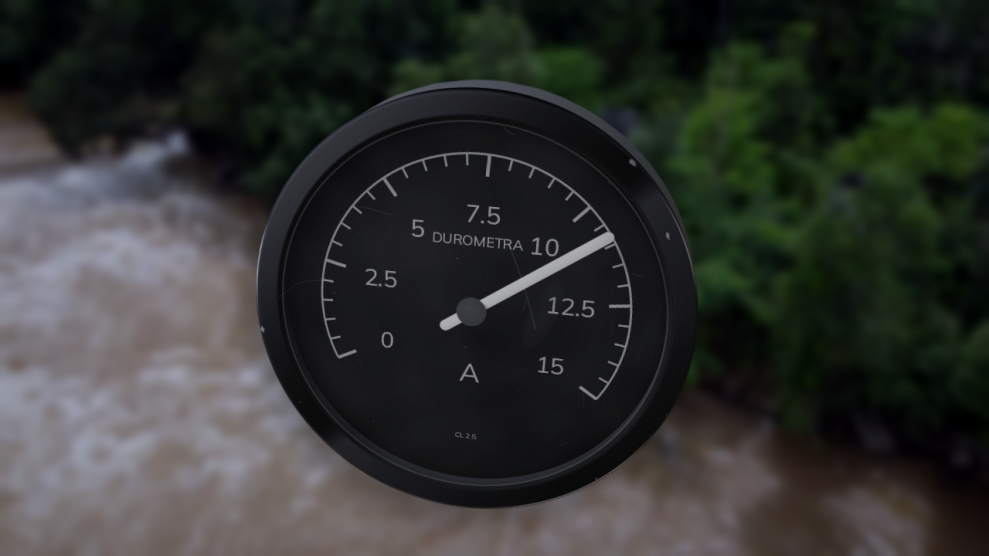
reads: 10.75
